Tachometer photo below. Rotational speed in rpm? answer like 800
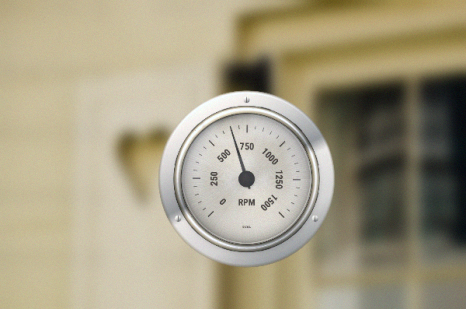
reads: 650
